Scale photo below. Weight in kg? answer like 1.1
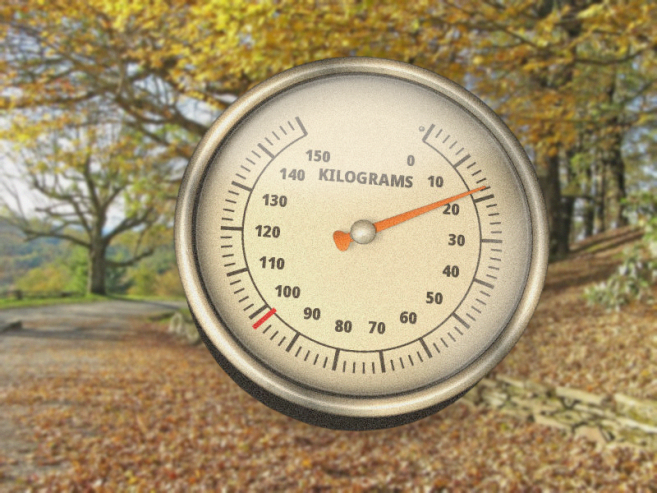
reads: 18
